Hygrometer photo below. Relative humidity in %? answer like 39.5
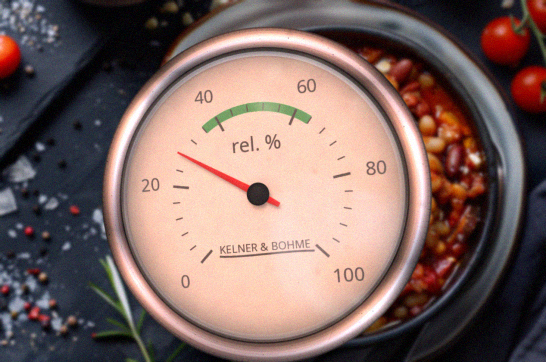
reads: 28
